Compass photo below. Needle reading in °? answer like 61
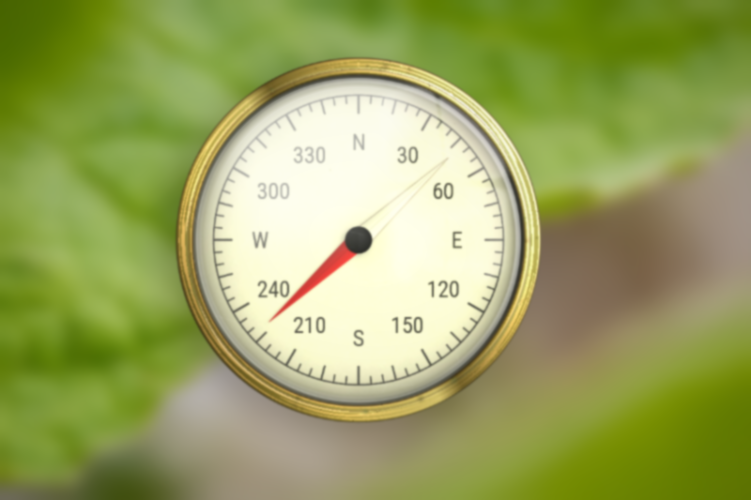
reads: 227.5
